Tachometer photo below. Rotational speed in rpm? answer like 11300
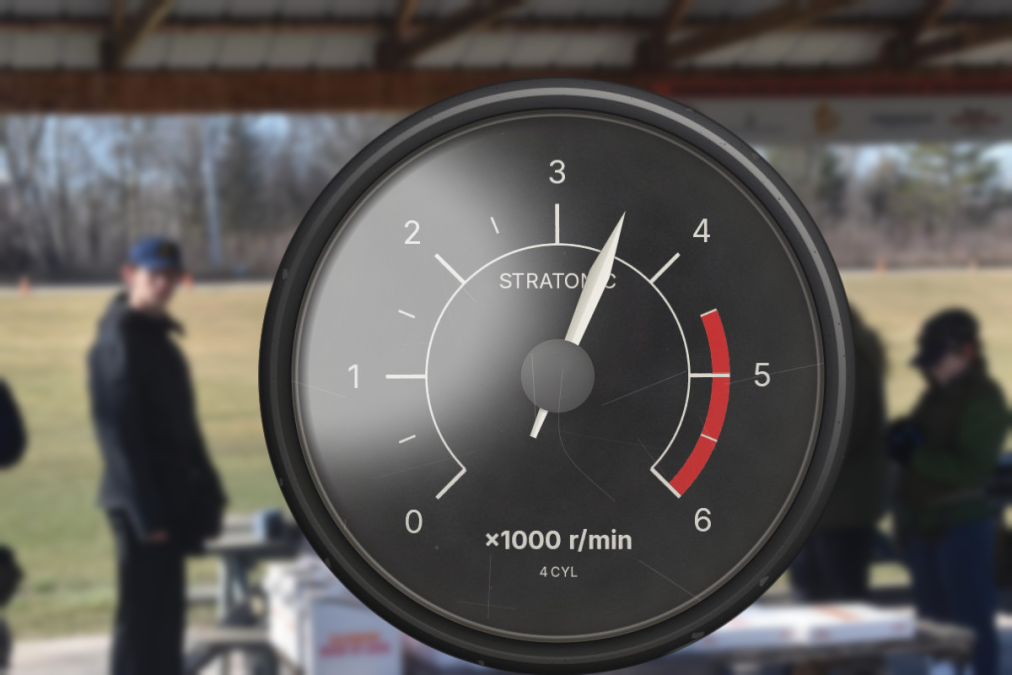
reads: 3500
